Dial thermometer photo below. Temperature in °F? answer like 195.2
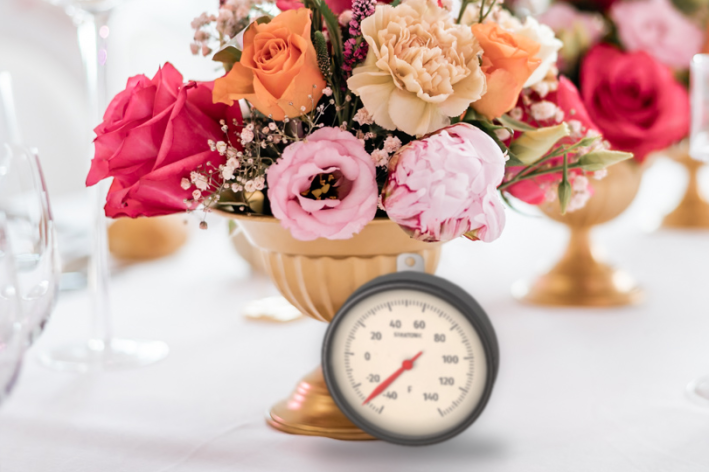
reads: -30
